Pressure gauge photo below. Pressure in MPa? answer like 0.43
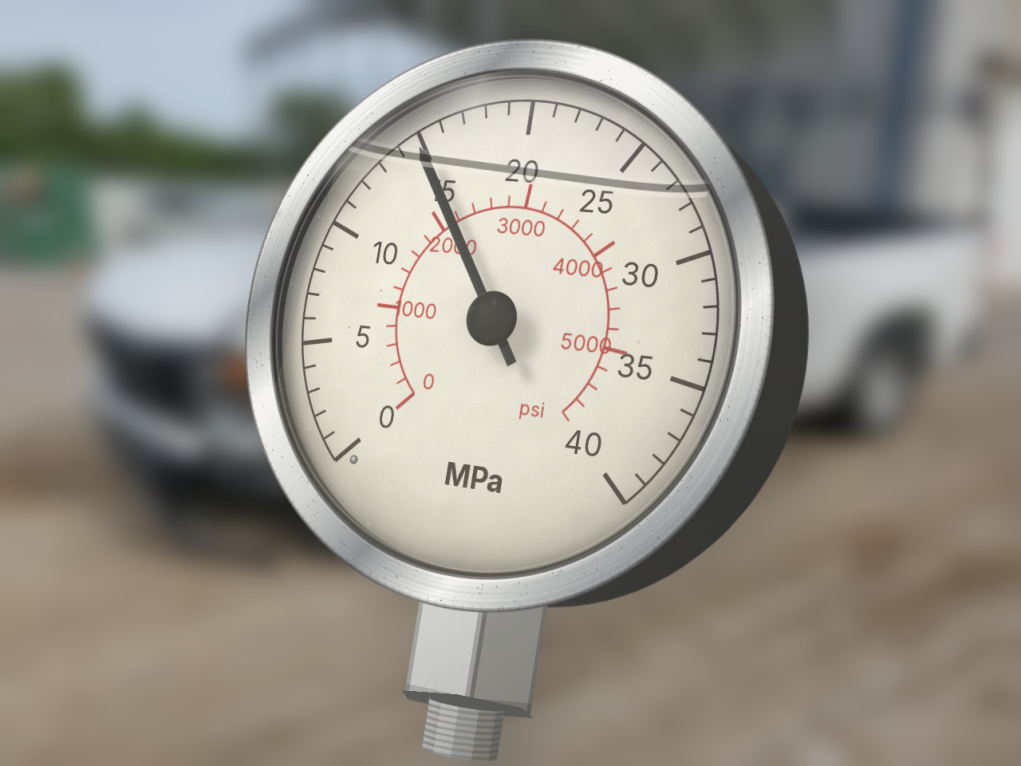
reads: 15
